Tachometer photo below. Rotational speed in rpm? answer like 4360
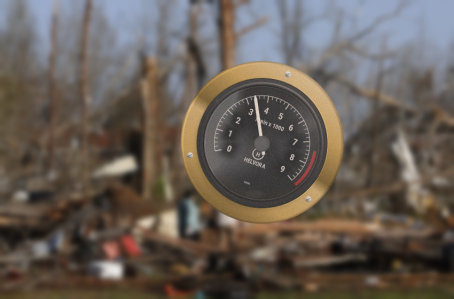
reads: 3400
